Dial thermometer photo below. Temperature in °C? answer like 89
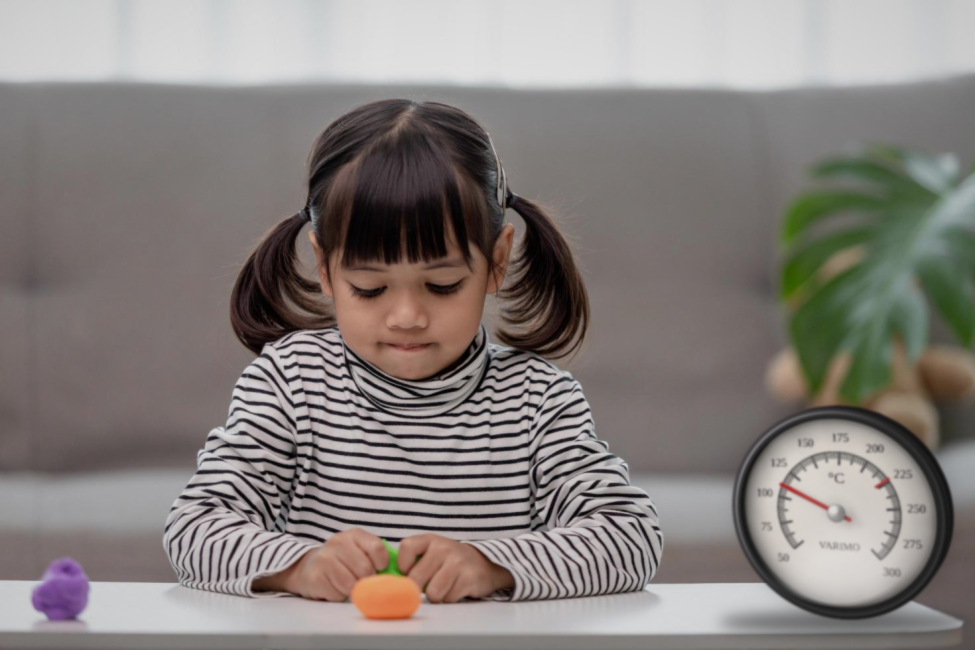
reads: 112.5
